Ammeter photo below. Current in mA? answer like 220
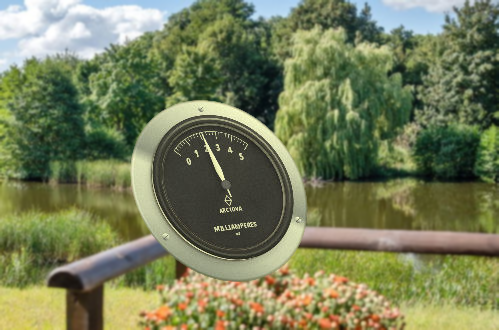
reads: 2
